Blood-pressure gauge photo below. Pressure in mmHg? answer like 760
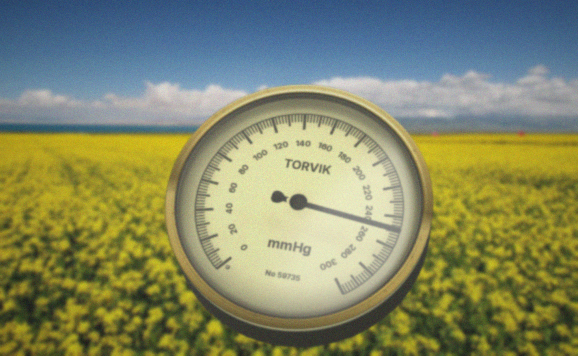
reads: 250
